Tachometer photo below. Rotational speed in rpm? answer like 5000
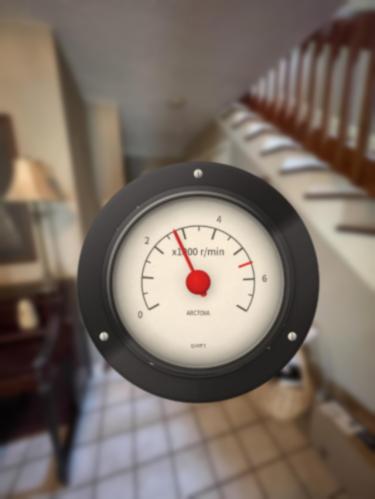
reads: 2750
